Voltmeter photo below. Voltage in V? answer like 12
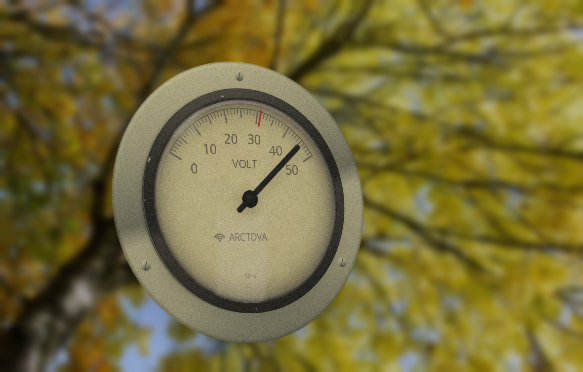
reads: 45
